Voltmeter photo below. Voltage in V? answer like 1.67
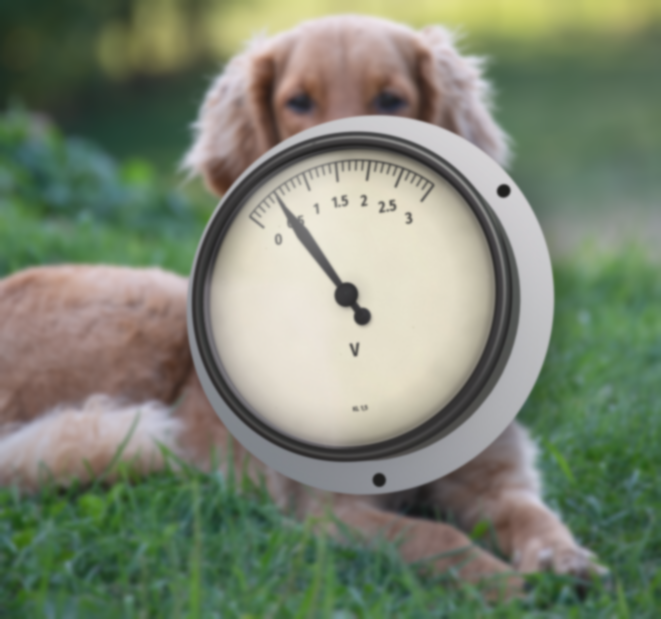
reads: 0.5
